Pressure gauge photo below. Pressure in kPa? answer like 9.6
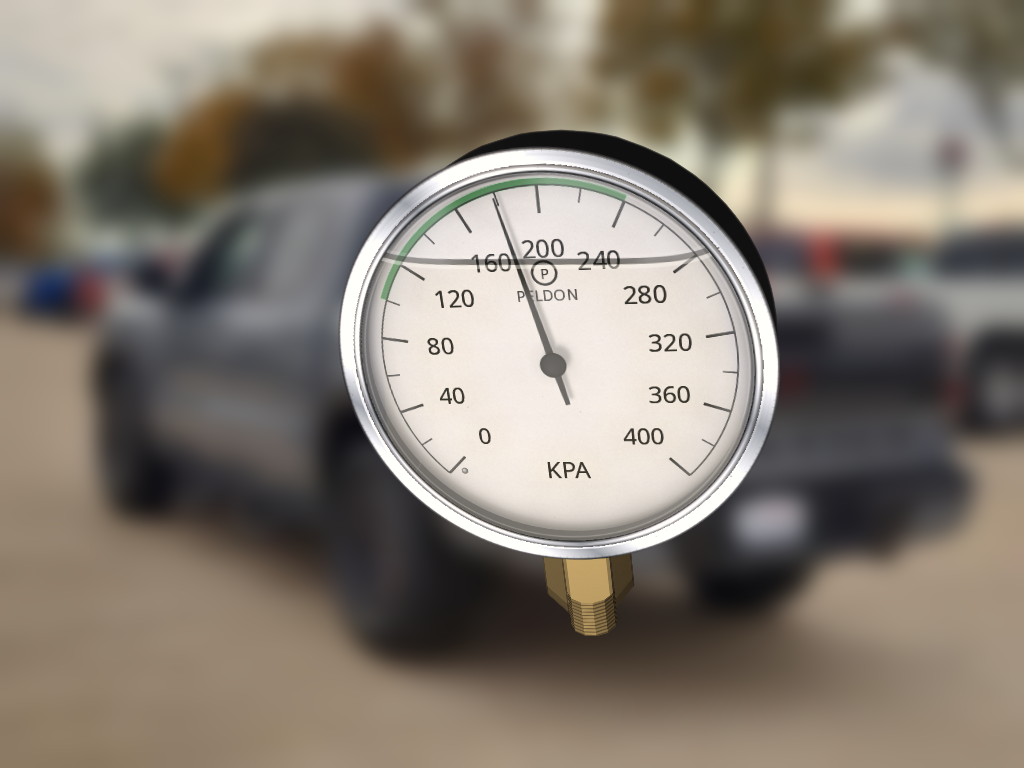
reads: 180
